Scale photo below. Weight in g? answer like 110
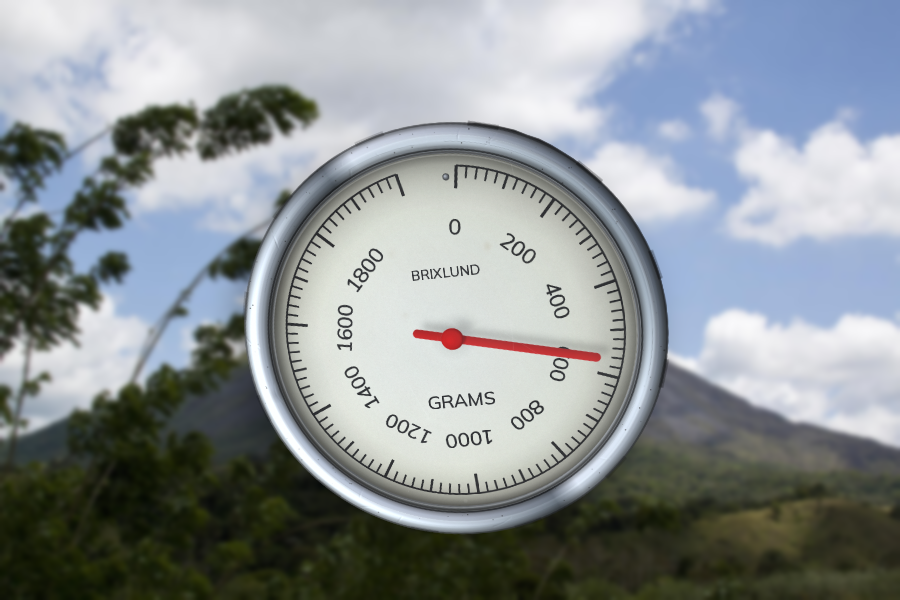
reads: 560
